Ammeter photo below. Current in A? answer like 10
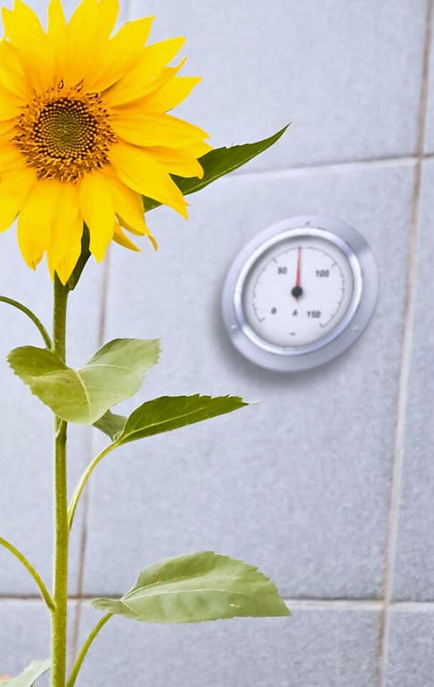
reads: 70
